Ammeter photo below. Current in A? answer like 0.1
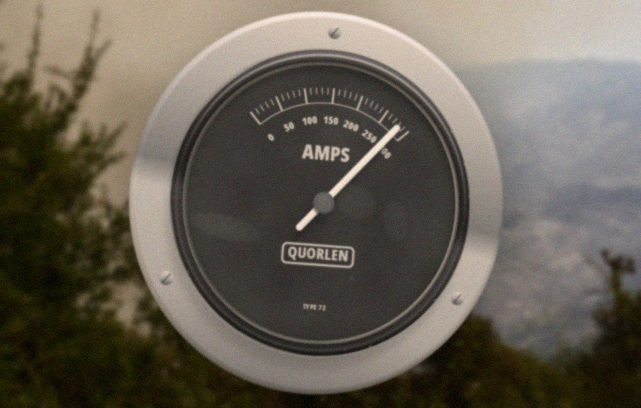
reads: 280
